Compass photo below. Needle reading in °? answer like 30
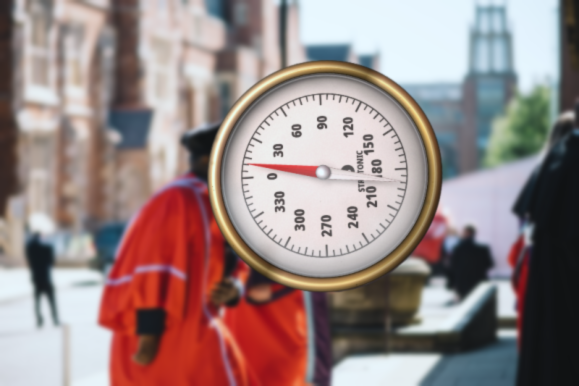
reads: 10
